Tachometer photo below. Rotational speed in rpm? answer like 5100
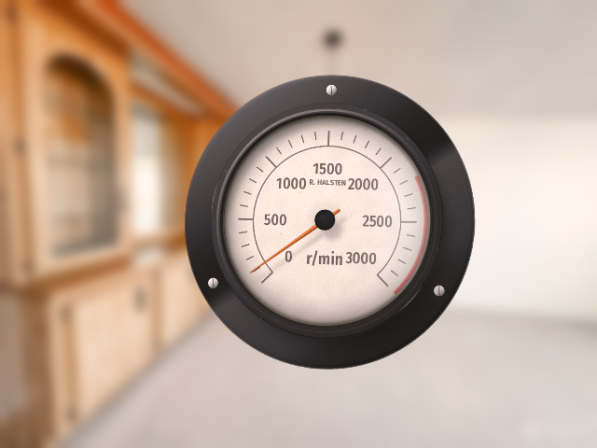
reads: 100
